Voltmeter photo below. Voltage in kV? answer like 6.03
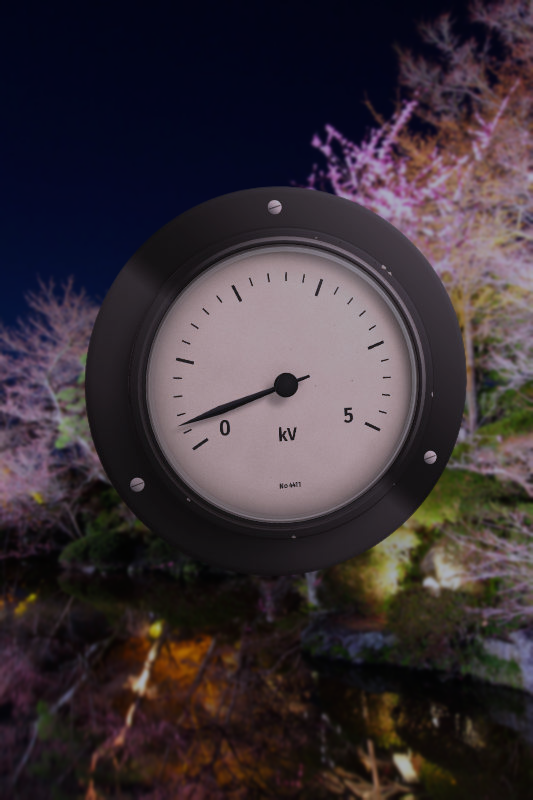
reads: 0.3
